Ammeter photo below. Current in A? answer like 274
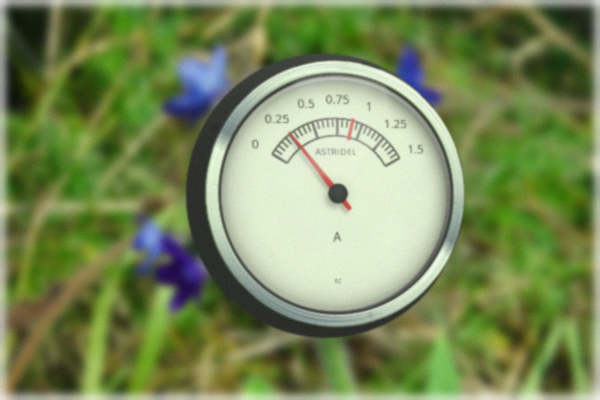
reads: 0.25
